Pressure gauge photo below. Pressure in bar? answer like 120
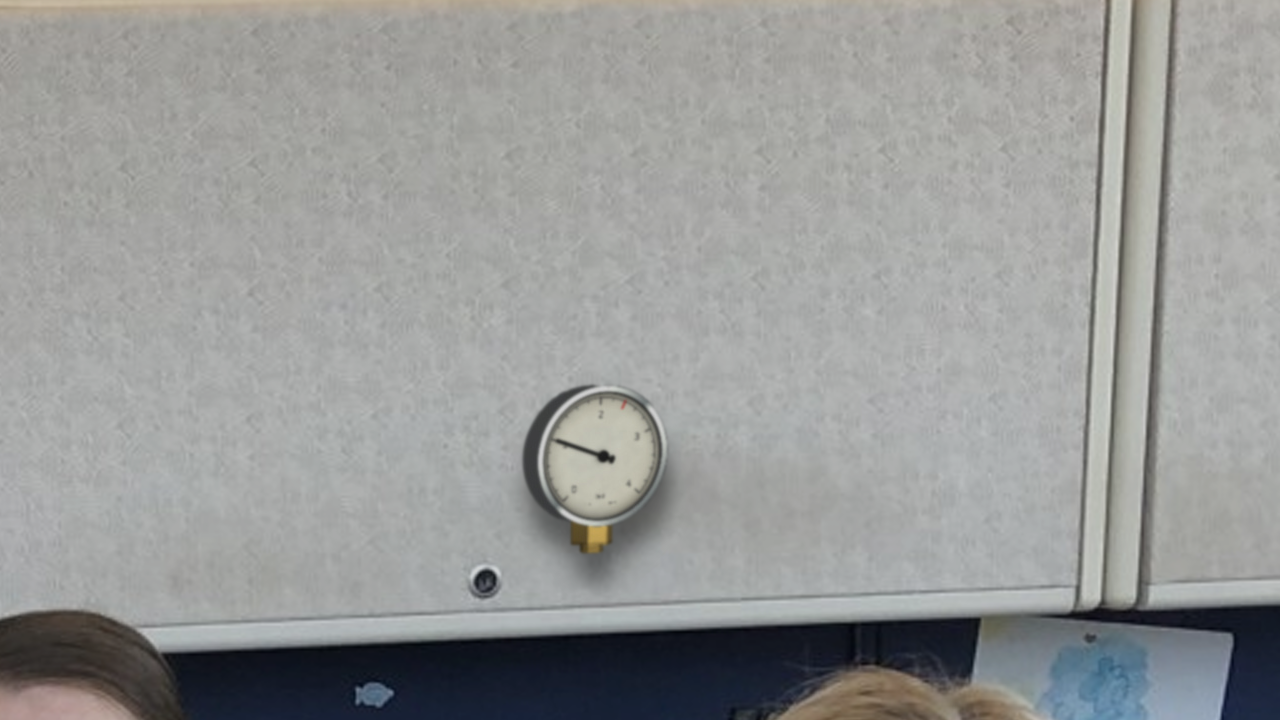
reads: 1
